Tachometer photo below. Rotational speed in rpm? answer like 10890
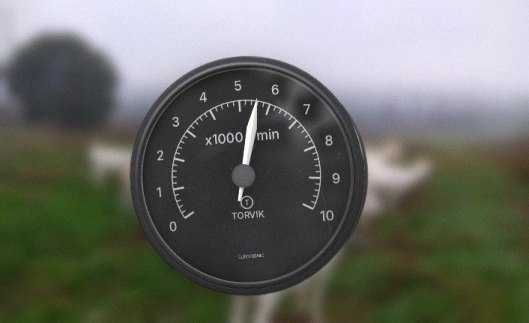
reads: 5600
